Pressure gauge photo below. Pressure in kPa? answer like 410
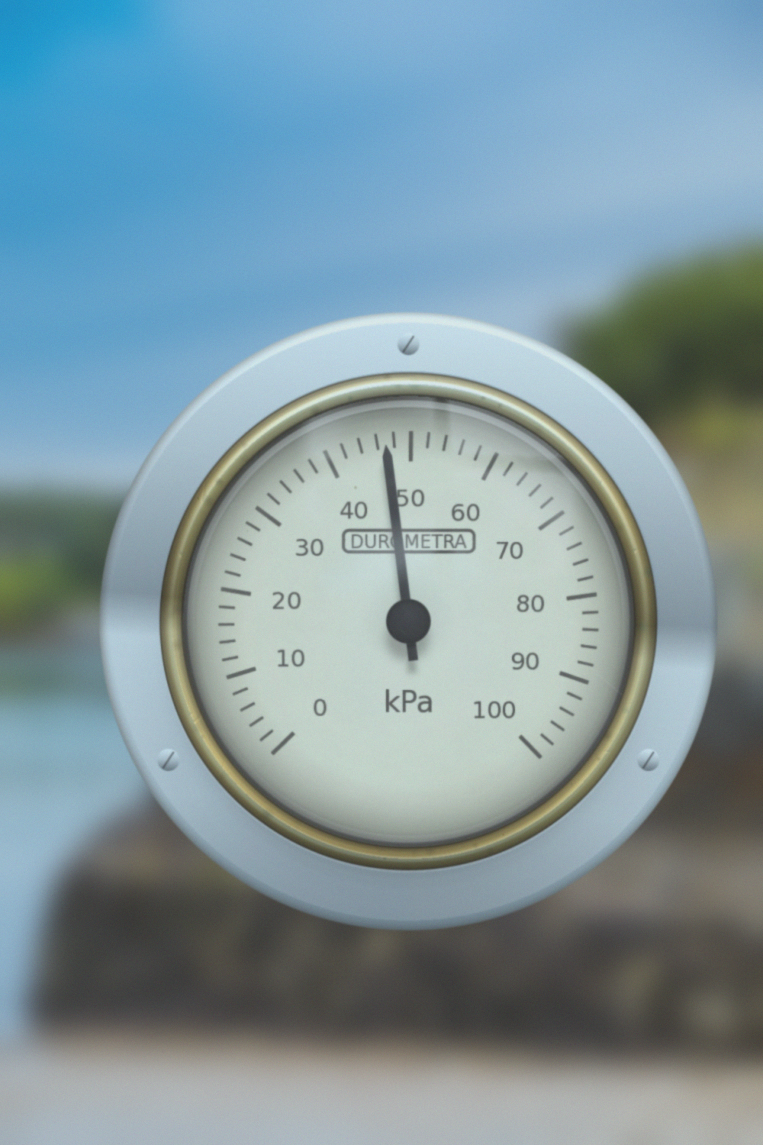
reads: 47
